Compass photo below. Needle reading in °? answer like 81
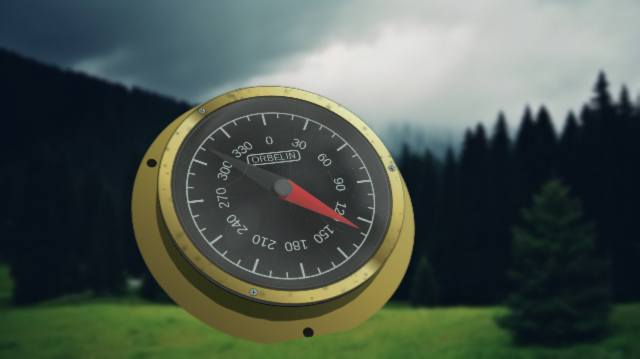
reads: 130
